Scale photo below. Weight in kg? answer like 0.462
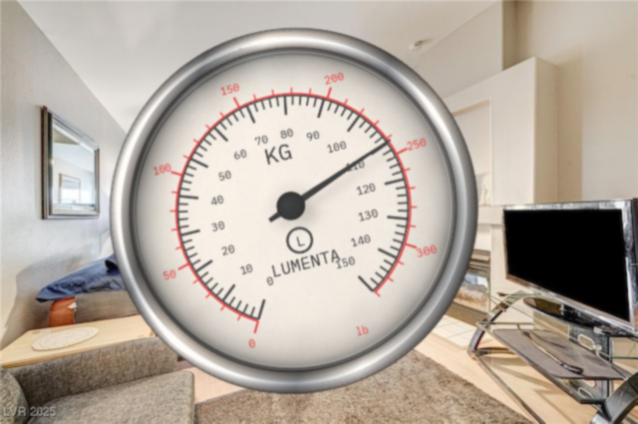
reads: 110
